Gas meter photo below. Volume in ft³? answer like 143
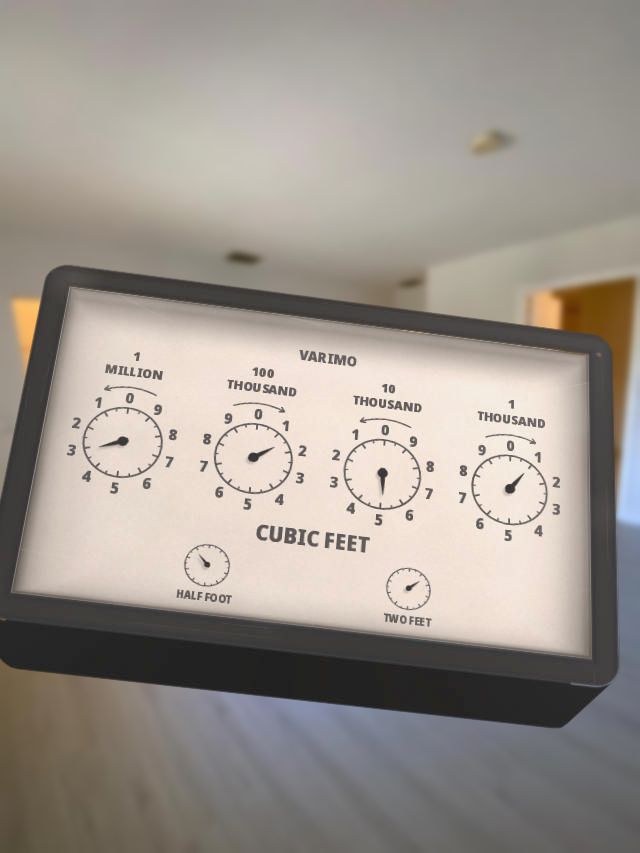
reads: 315100
